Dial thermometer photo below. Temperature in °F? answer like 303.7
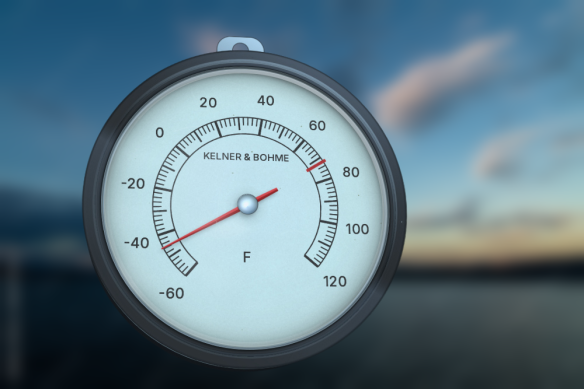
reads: -46
